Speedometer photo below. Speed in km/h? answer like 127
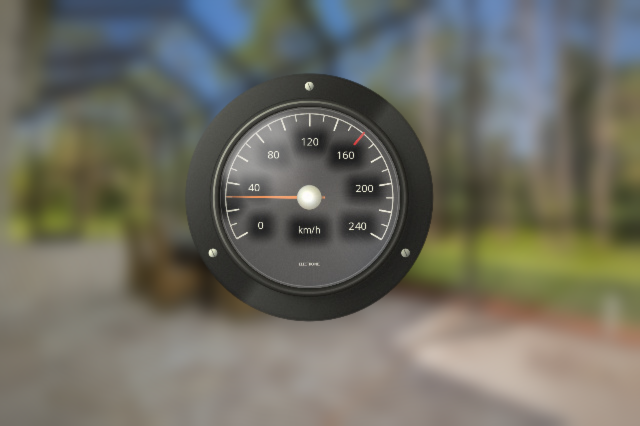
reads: 30
